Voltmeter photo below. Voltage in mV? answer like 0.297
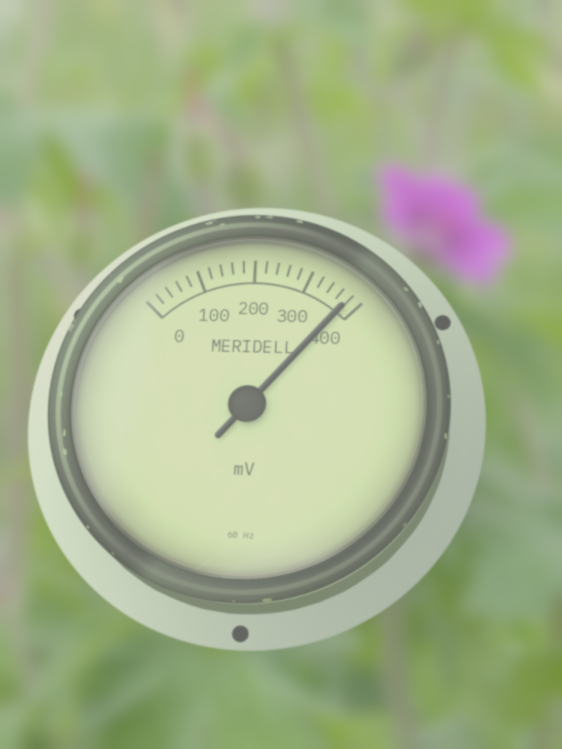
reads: 380
